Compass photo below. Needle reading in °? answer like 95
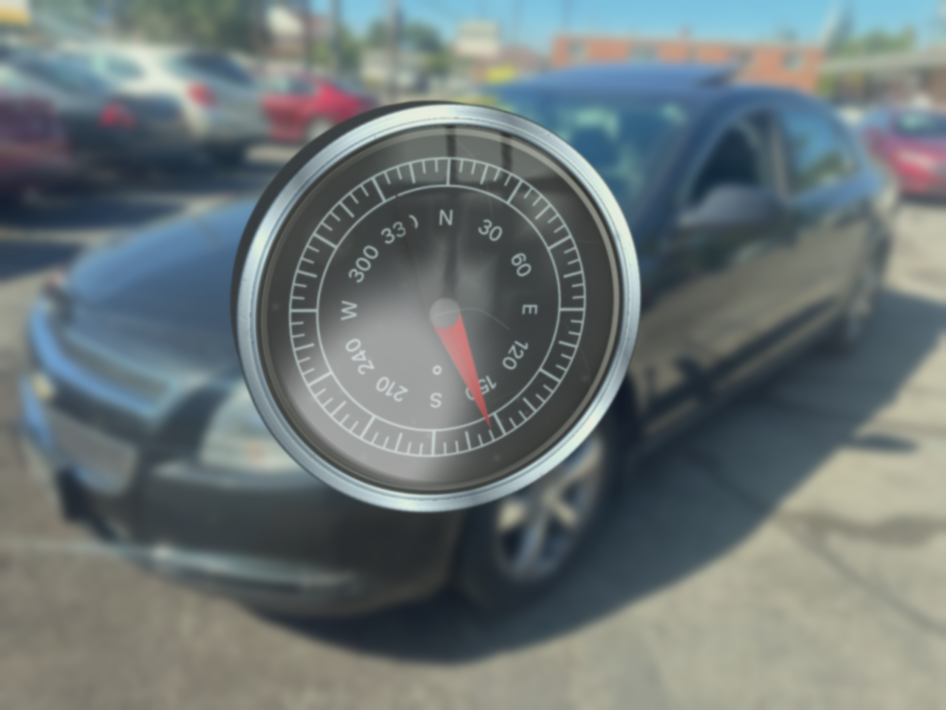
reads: 155
